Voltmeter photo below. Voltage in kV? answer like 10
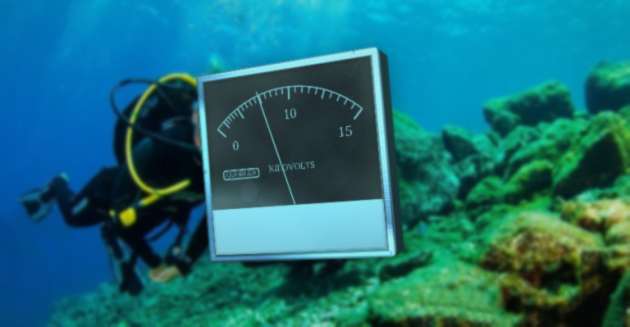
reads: 7.5
